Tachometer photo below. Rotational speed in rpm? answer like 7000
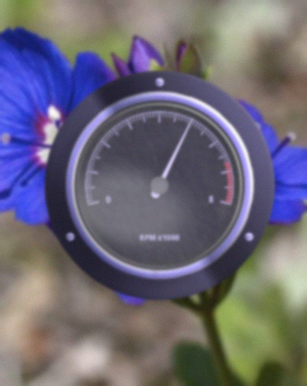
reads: 5000
